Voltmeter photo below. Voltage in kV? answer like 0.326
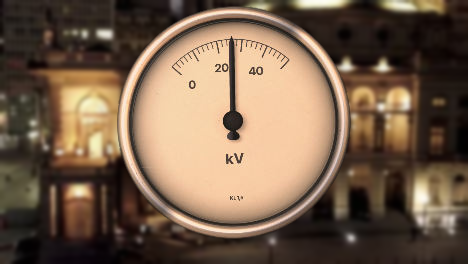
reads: 26
